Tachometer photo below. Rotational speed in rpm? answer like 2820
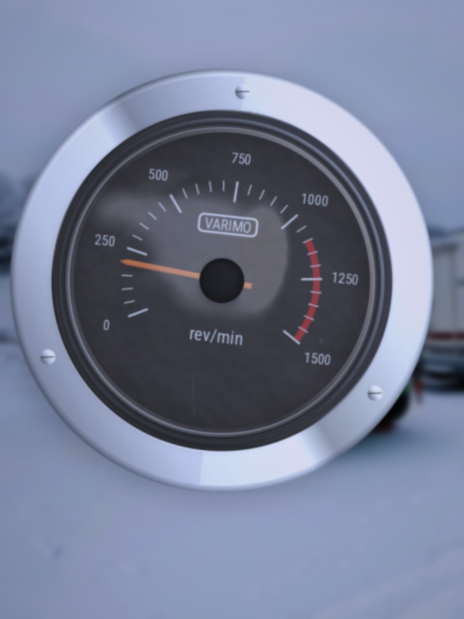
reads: 200
